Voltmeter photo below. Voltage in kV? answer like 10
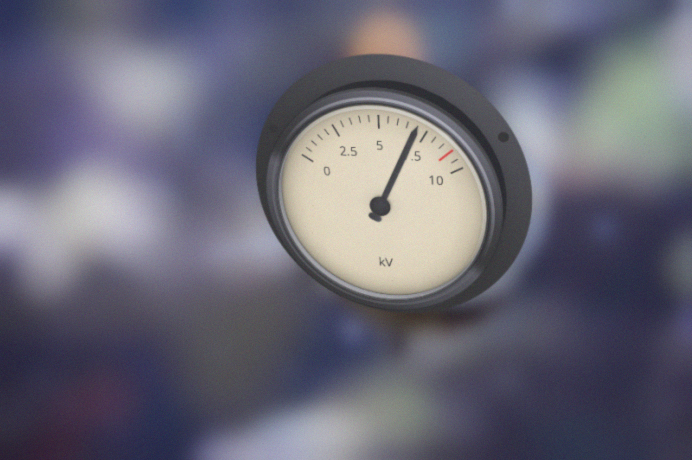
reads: 7
